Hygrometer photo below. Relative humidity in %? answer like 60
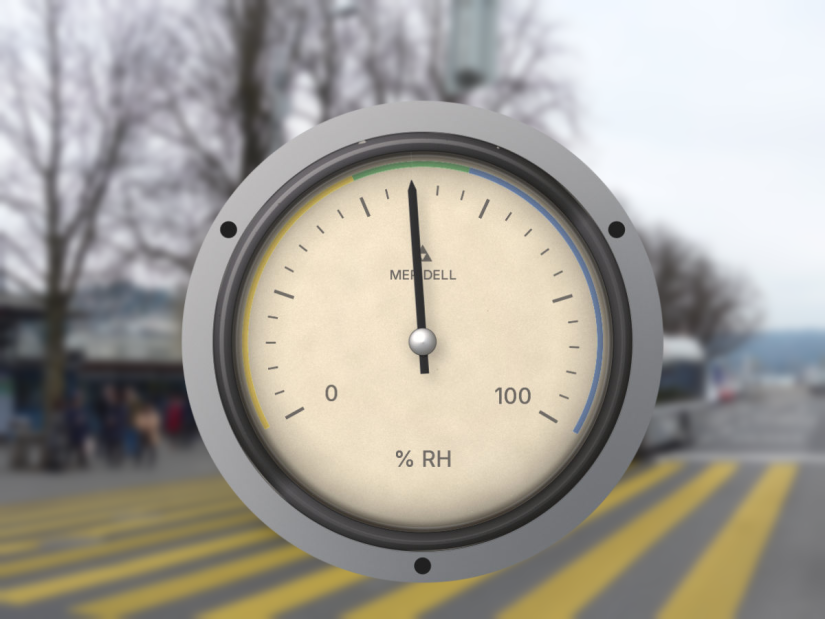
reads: 48
